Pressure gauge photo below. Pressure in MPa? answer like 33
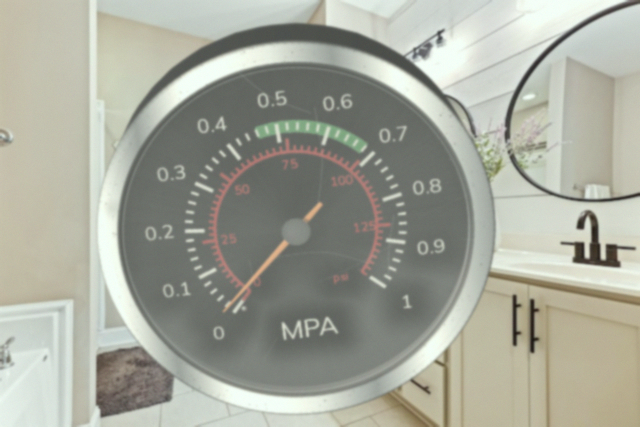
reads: 0.02
